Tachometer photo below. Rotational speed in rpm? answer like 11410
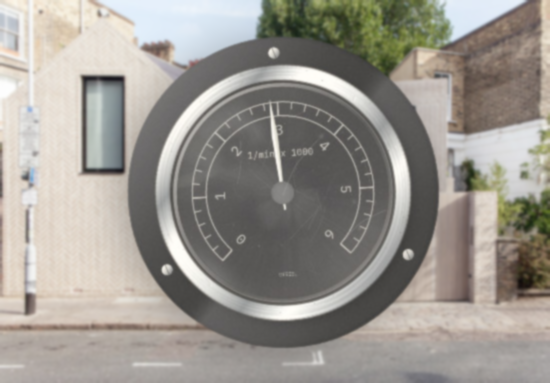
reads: 2900
